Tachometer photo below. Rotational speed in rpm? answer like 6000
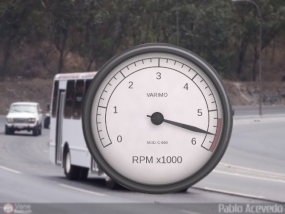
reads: 5600
